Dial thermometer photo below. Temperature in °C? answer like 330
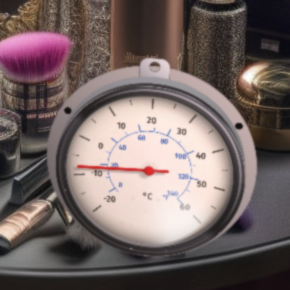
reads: -7.5
